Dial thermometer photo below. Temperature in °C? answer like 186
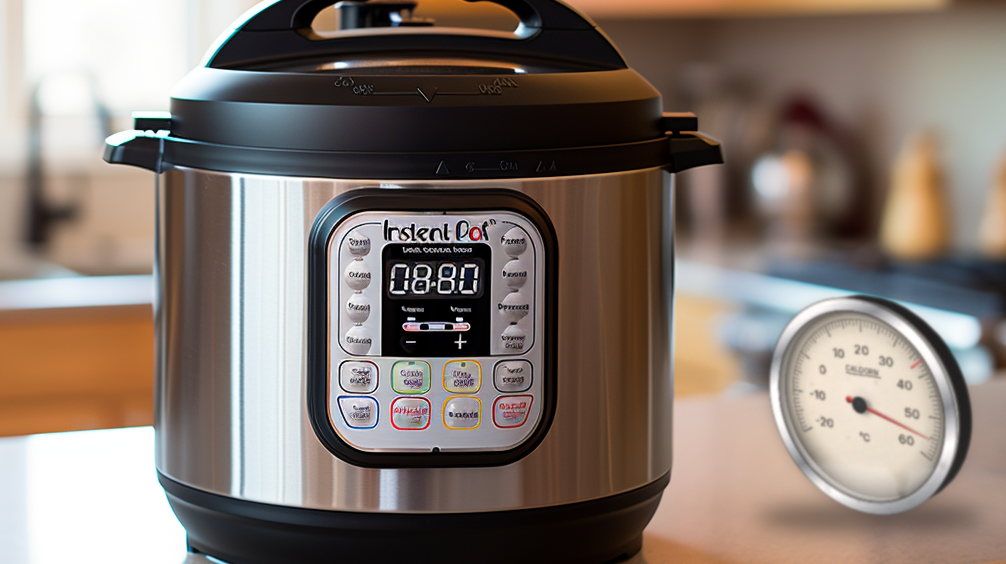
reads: 55
